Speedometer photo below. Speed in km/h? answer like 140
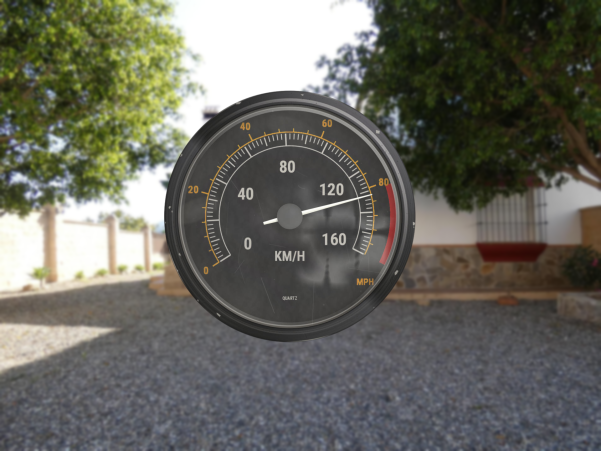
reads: 132
